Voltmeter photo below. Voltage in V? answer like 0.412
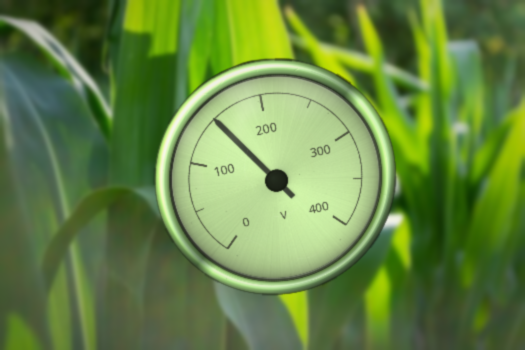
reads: 150
